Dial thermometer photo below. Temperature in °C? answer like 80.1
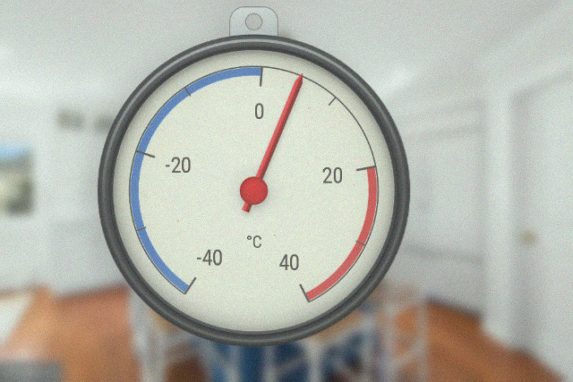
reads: 5
